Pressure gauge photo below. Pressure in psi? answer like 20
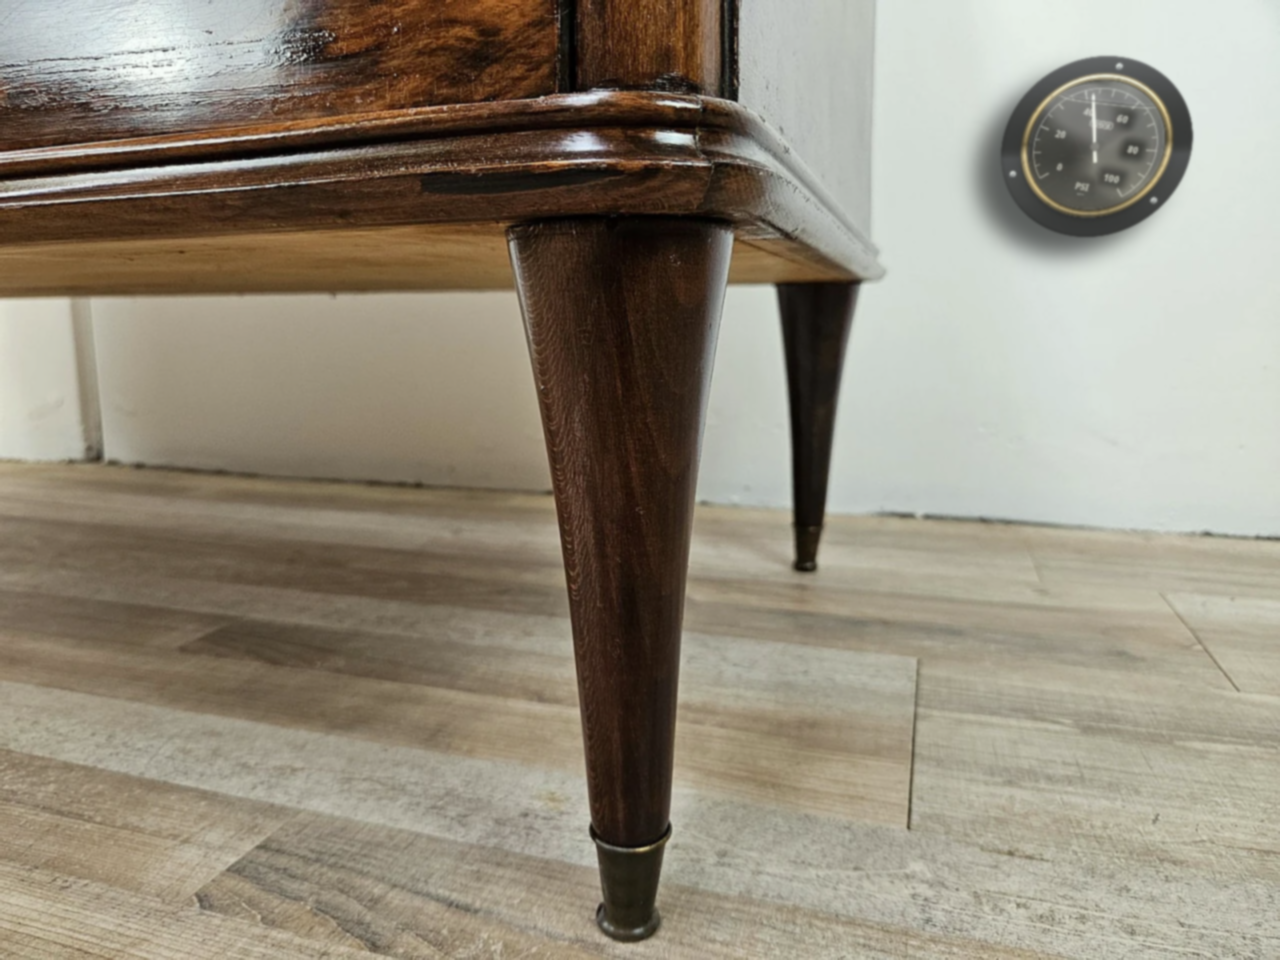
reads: 42.5
